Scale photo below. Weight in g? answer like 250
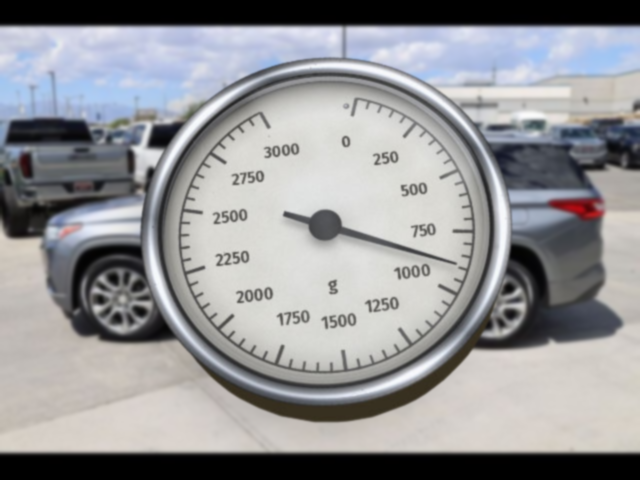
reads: 900
